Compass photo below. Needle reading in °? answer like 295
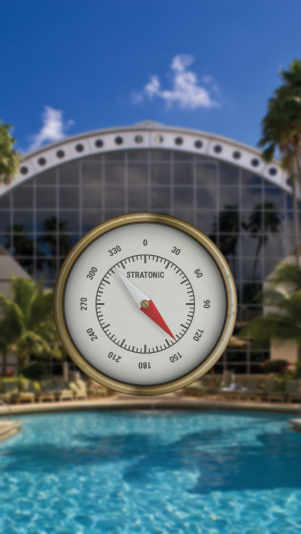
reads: 140
